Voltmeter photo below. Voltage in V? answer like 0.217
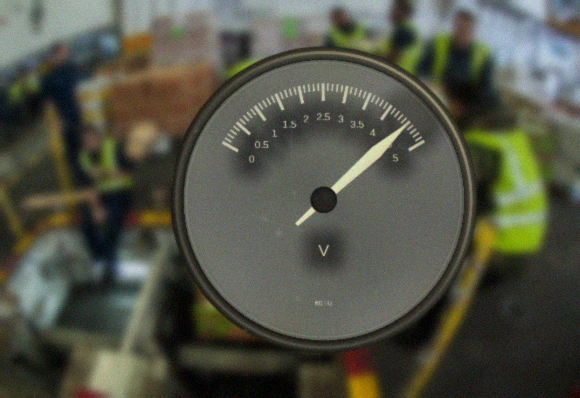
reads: 4.5
